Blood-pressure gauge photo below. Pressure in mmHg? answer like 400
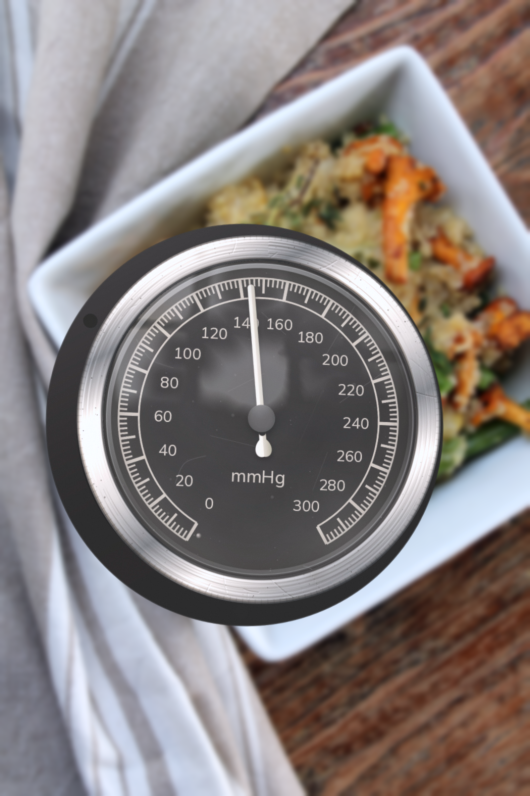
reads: 144
